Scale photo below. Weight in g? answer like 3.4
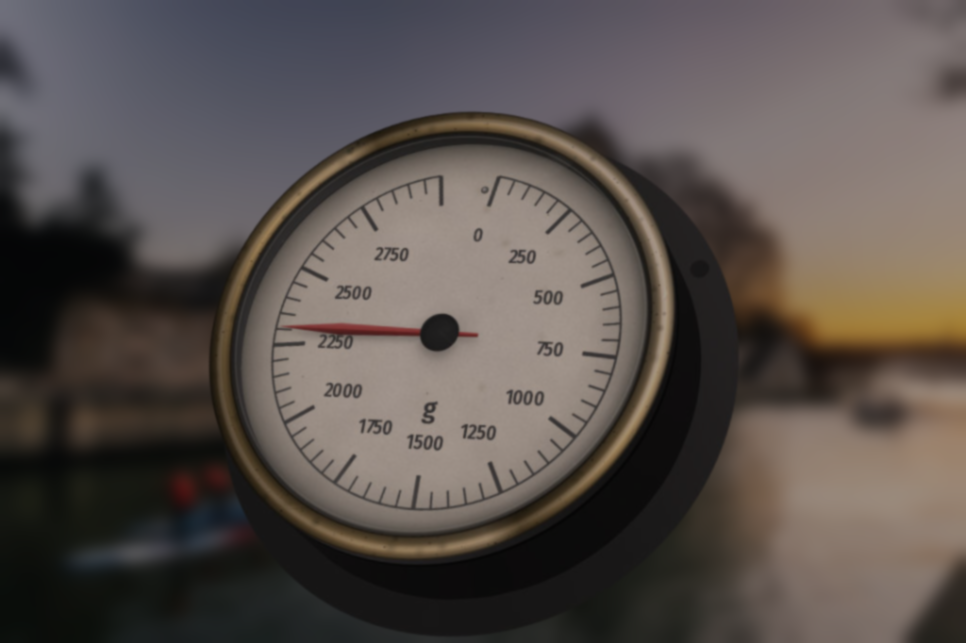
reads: 2300
